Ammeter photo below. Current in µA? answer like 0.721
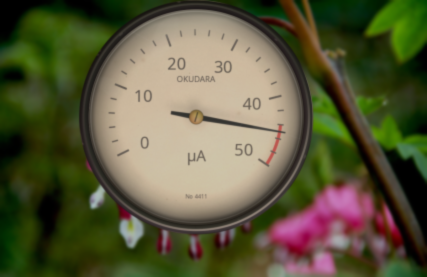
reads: 45
